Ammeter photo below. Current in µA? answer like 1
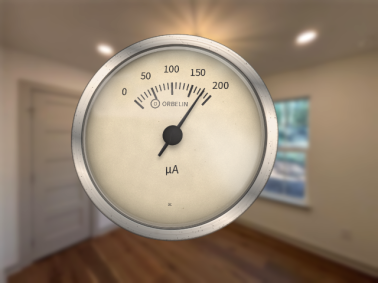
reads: 180
